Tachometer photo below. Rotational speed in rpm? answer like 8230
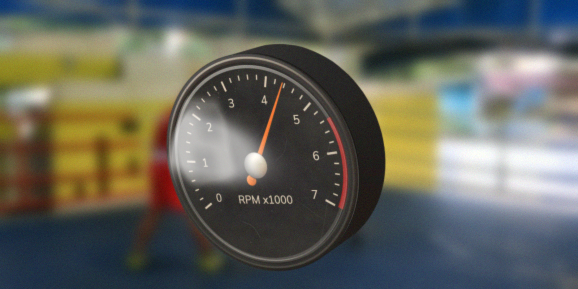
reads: 4400
